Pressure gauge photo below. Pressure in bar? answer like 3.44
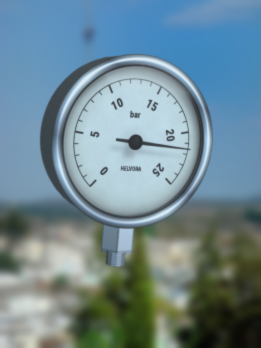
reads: 21.5
